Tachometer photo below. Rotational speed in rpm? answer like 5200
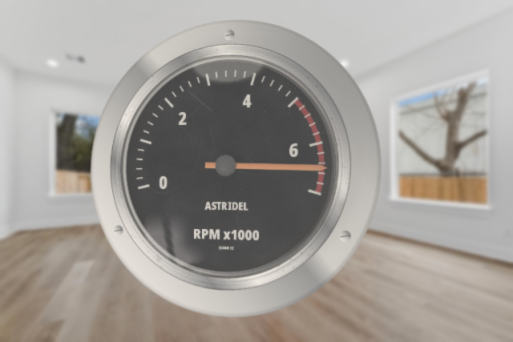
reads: 6500
